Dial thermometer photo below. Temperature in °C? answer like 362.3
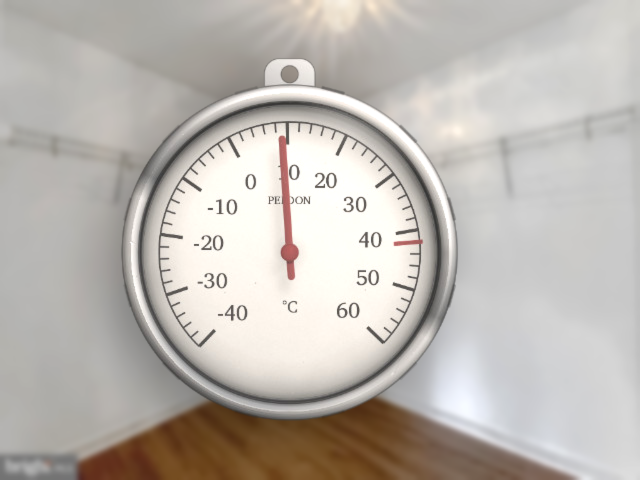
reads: 9
